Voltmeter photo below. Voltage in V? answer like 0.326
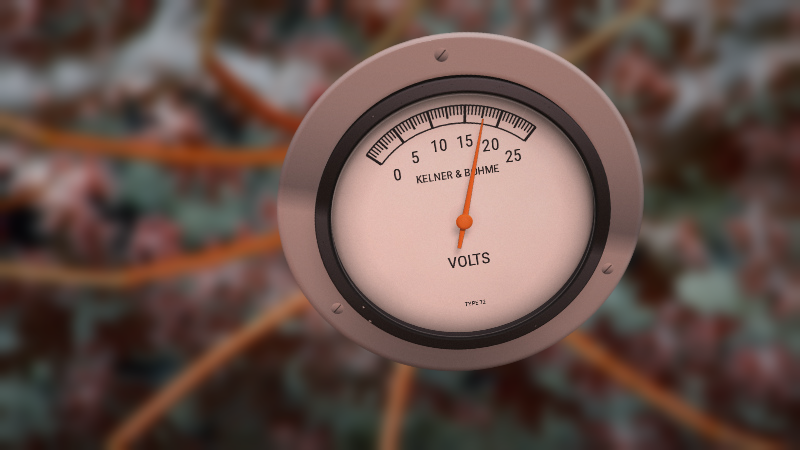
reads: 17.5
